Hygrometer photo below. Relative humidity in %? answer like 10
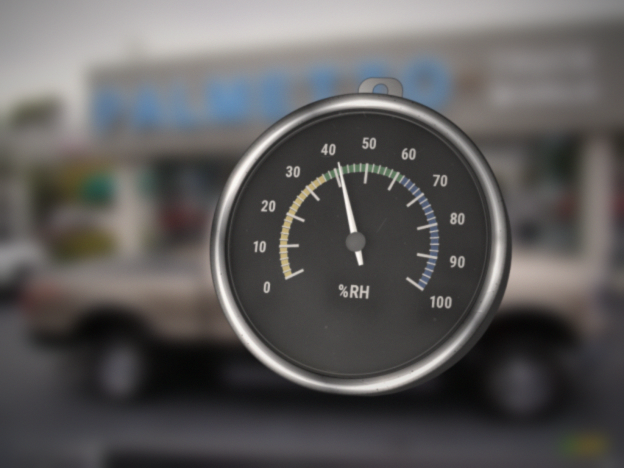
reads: 42
